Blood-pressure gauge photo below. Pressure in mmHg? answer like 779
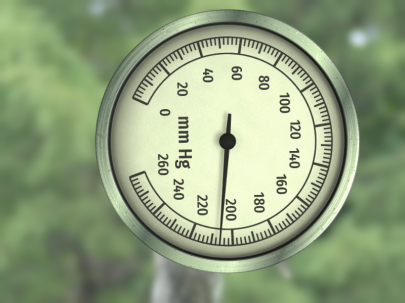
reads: 206
